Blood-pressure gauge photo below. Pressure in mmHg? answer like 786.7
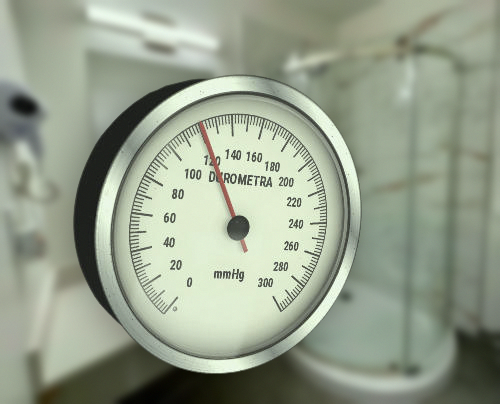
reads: 120
